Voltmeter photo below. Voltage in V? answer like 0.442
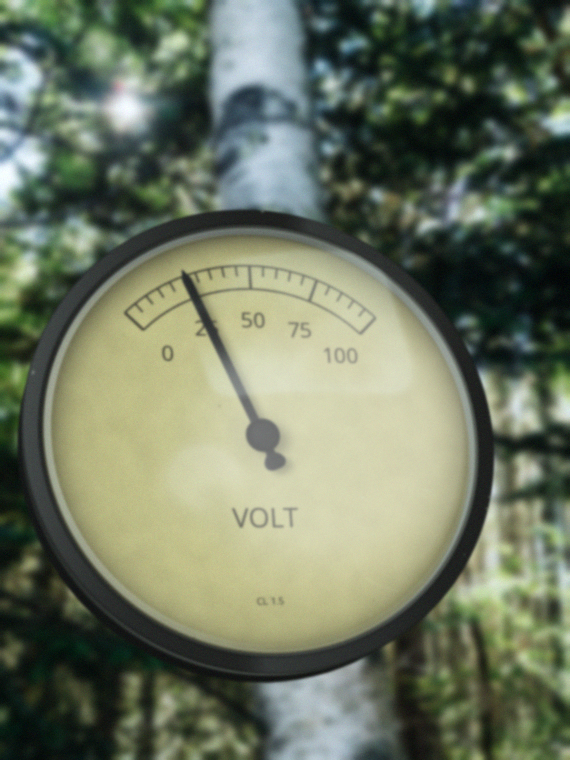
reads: 25
